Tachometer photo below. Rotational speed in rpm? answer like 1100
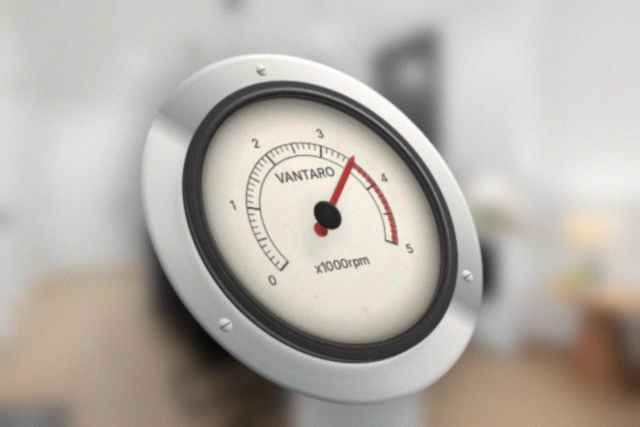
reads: 3500
